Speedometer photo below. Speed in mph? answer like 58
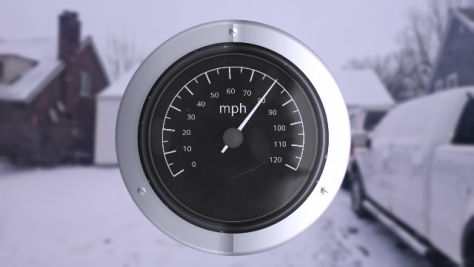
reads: 80
